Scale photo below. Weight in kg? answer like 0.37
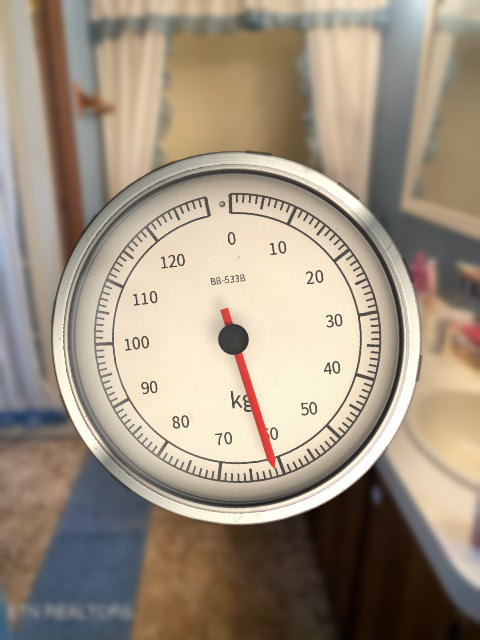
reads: 61
